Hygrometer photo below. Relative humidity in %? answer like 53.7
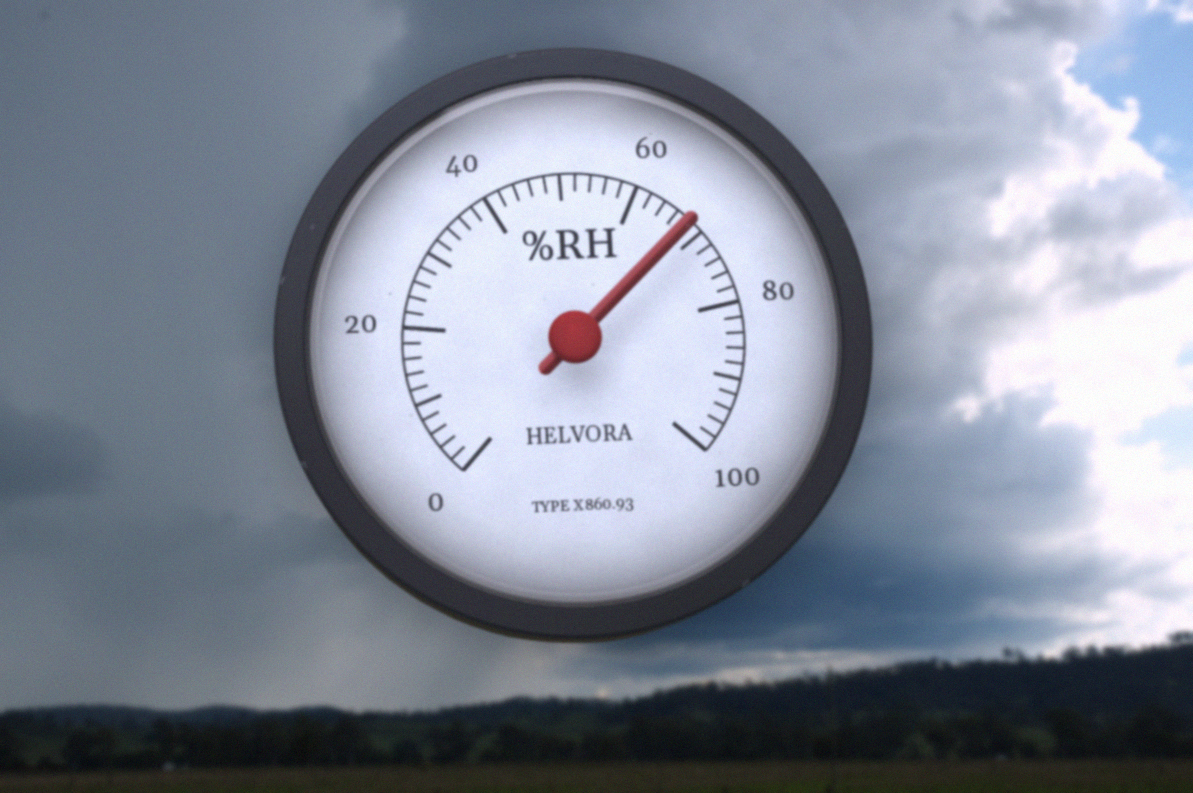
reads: 68
